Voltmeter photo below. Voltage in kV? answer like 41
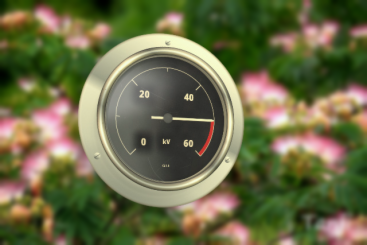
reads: 50
